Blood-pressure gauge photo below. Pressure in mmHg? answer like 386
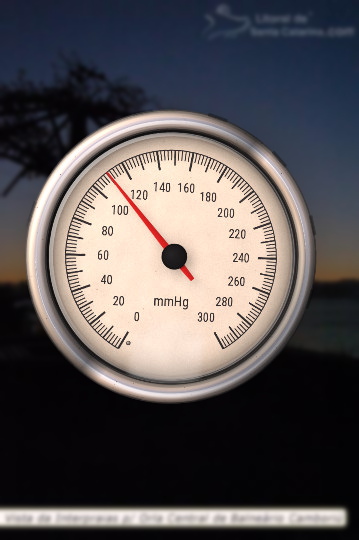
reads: 110
